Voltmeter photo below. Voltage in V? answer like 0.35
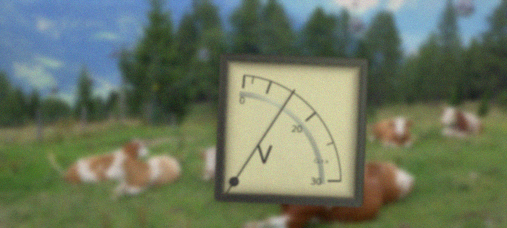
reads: 15
